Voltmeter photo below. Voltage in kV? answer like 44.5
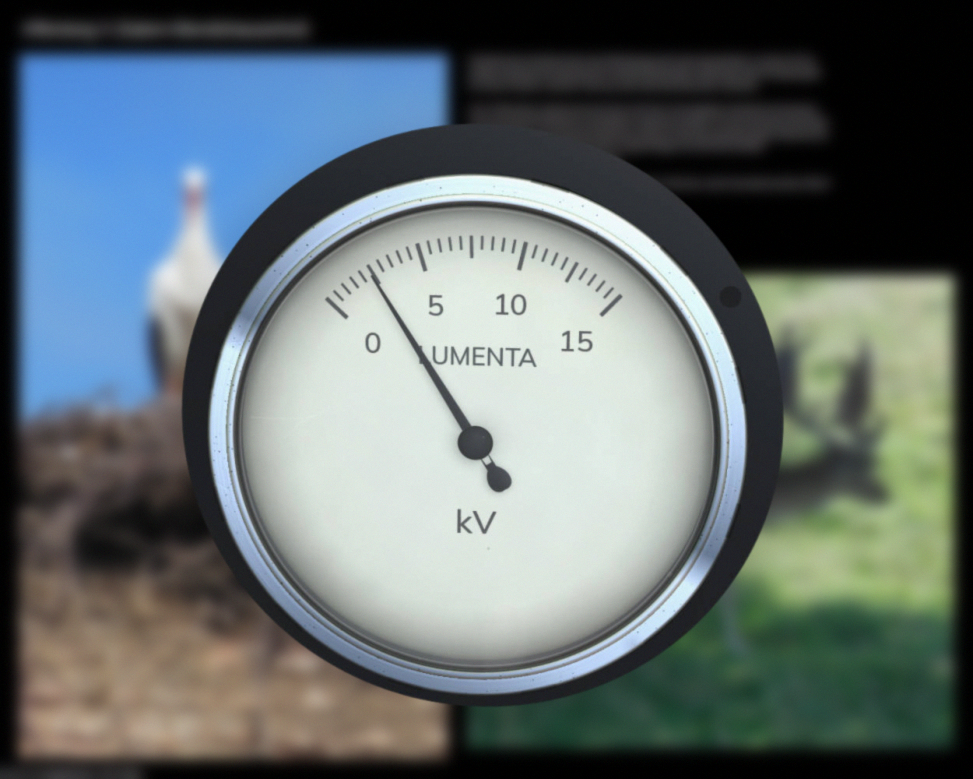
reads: 2.5
